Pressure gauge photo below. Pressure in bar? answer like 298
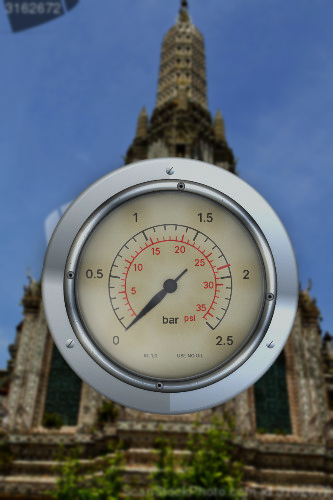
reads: 0
